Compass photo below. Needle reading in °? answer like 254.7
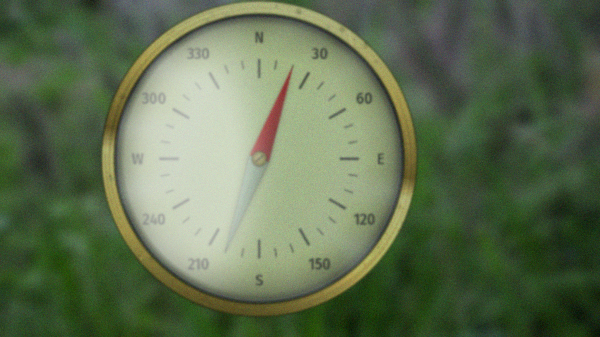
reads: 20
